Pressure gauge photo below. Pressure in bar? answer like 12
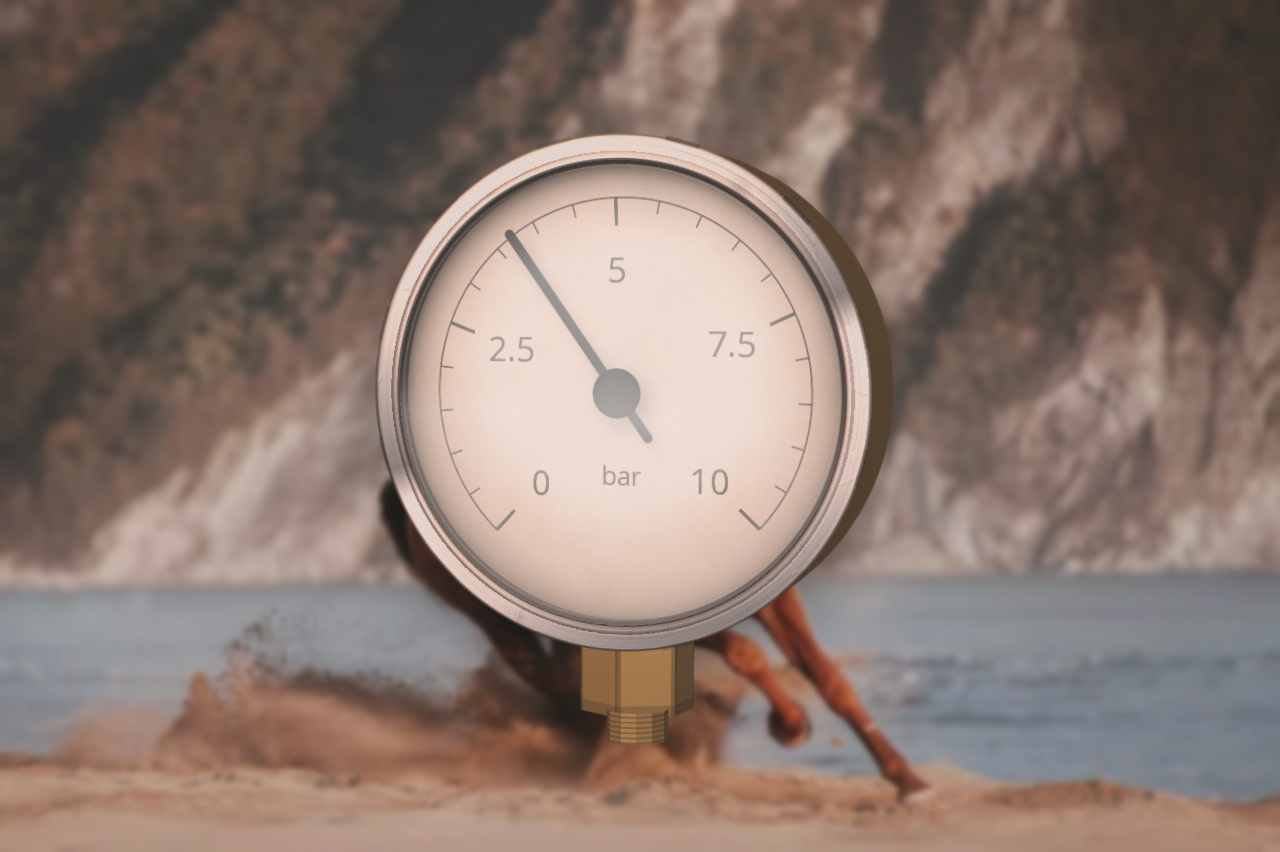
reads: 3.75
